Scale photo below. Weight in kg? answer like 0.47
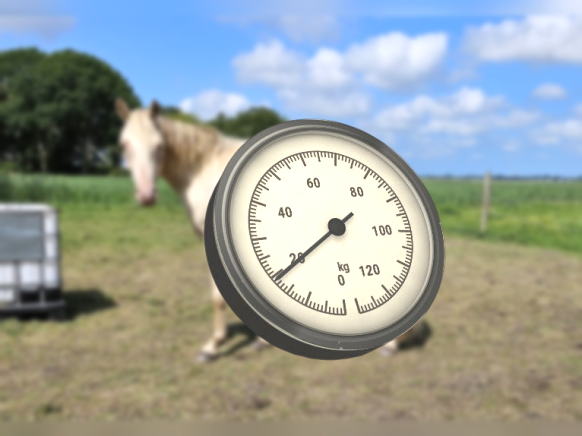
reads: 19
